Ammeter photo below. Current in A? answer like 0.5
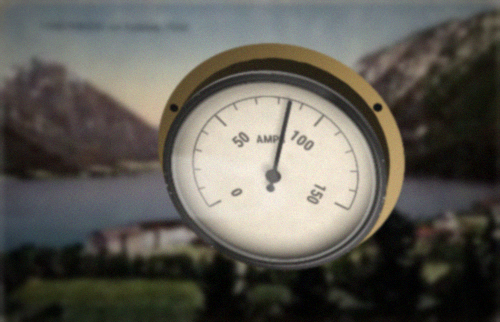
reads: 85
